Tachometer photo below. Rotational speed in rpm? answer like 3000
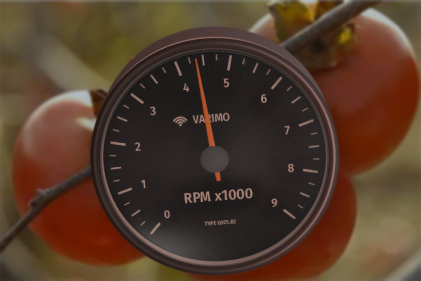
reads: 4375
